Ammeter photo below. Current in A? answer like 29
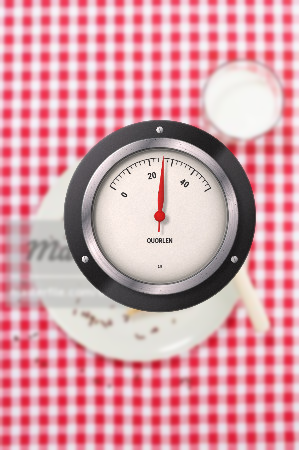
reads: 26
